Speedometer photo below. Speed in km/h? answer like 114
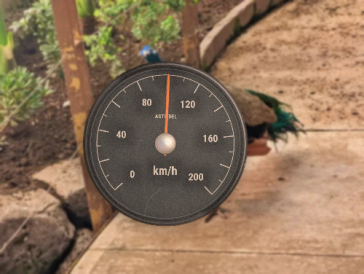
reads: 100
